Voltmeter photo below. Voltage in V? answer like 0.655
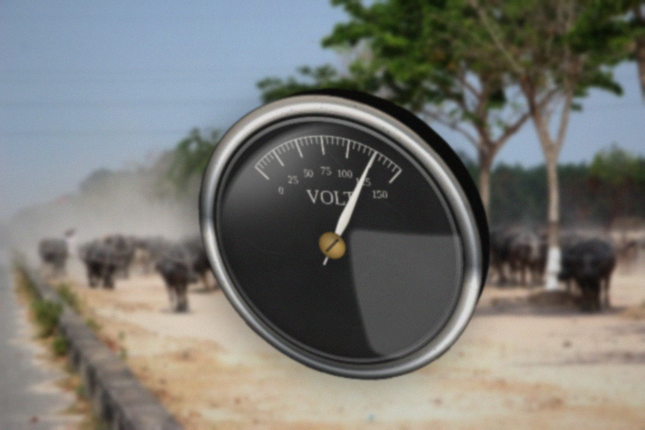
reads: 125
